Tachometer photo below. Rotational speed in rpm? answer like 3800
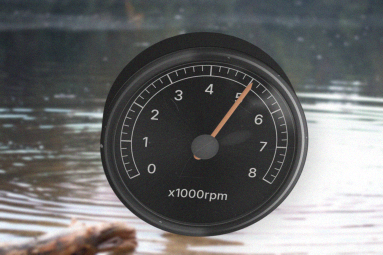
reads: 5000
